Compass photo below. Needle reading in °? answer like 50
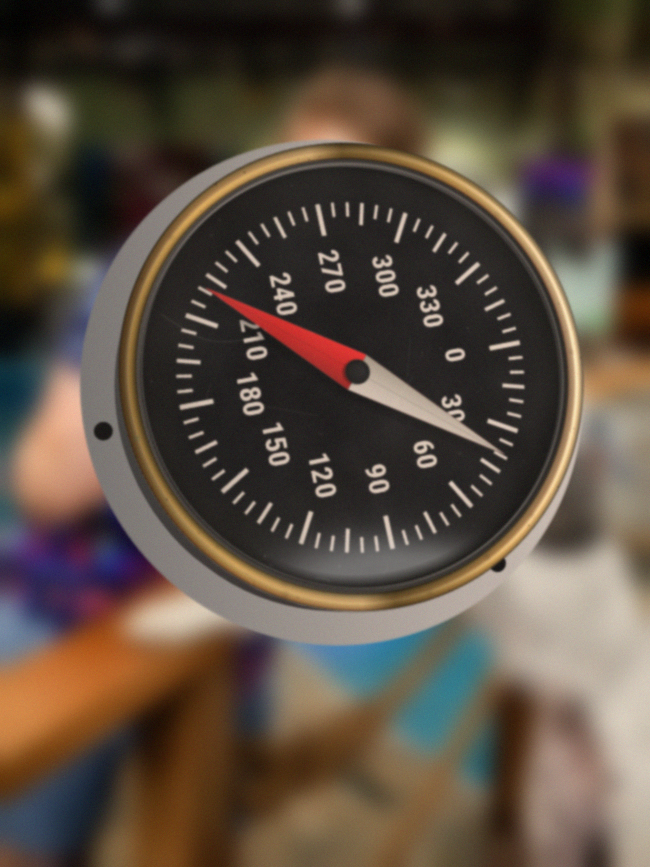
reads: 220
